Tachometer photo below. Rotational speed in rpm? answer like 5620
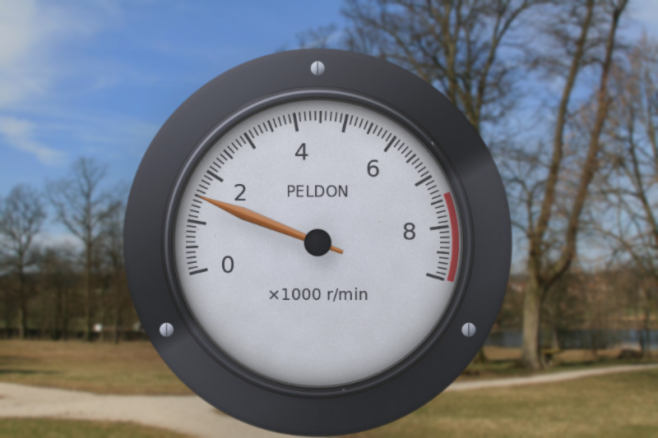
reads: 1500
